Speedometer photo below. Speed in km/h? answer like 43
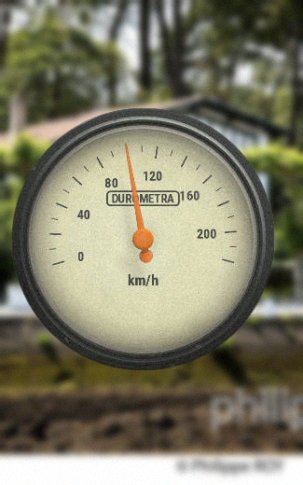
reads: 100
